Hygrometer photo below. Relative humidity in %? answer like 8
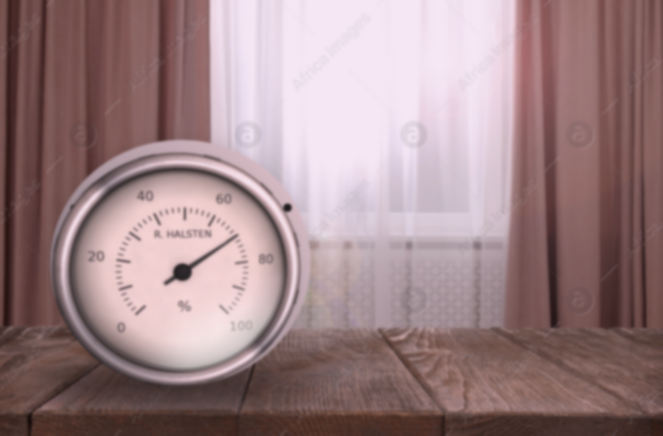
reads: 70
